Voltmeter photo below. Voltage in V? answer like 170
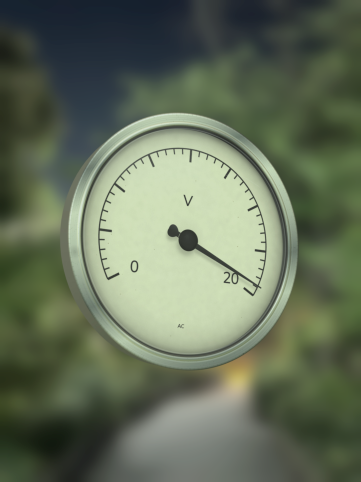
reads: 19.5
